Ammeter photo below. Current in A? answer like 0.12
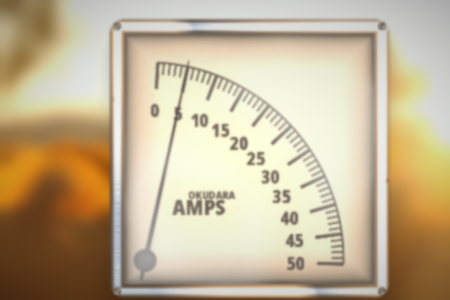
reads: 5
